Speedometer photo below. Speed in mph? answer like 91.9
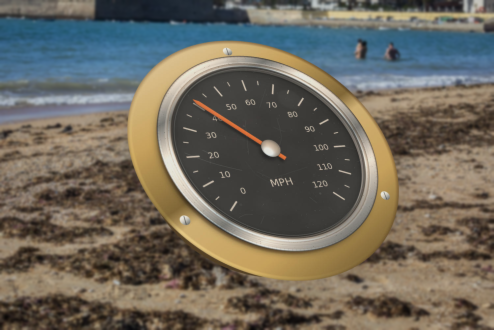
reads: 40
